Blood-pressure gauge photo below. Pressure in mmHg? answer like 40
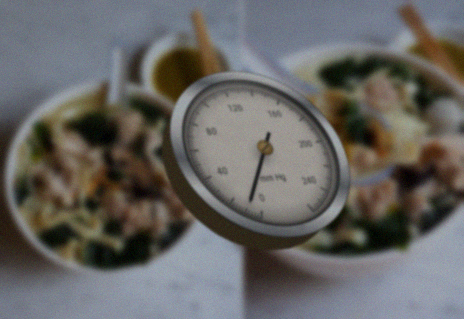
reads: 10
